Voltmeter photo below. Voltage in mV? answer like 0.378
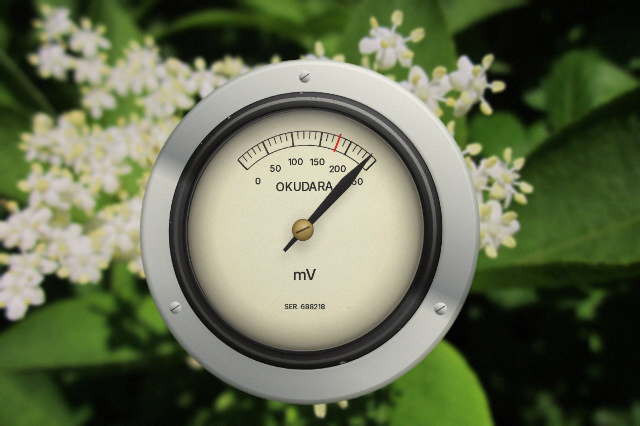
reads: 240
